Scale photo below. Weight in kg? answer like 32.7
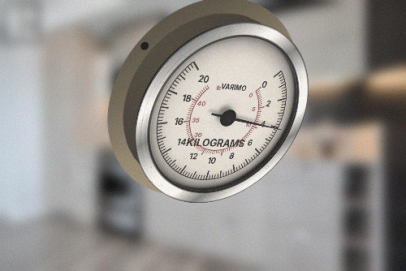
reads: 4
